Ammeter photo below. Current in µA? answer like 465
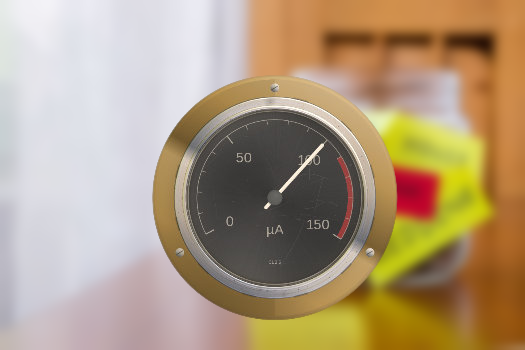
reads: 100
